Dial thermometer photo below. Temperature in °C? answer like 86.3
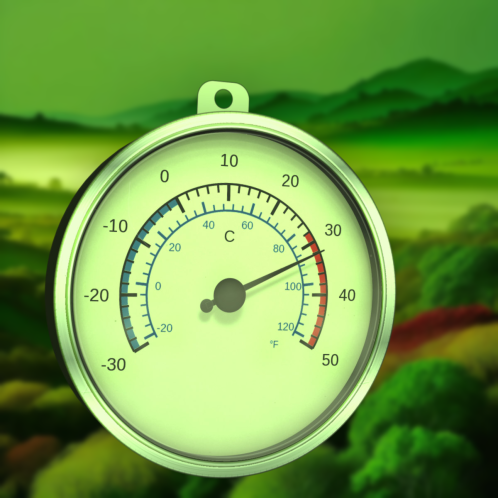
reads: 32
